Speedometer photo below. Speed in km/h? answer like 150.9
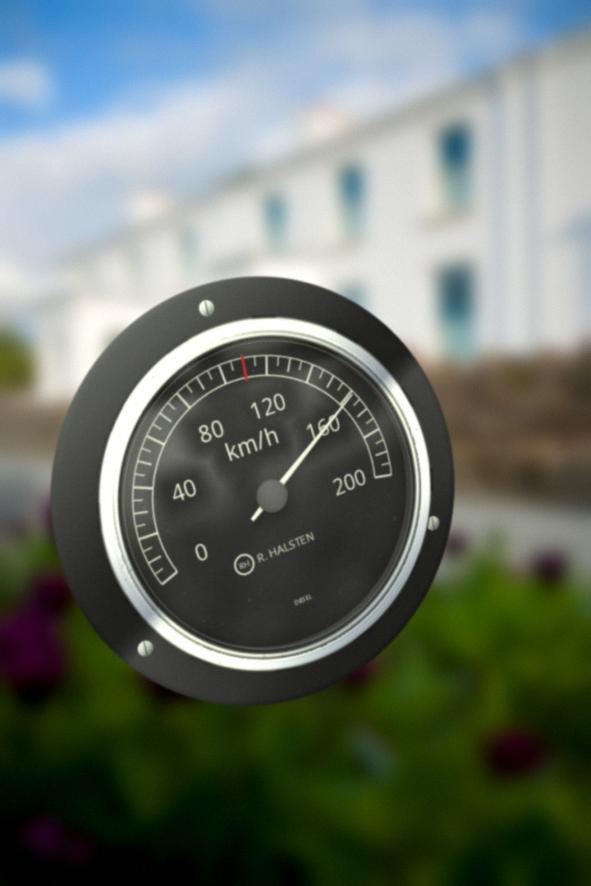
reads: 160
